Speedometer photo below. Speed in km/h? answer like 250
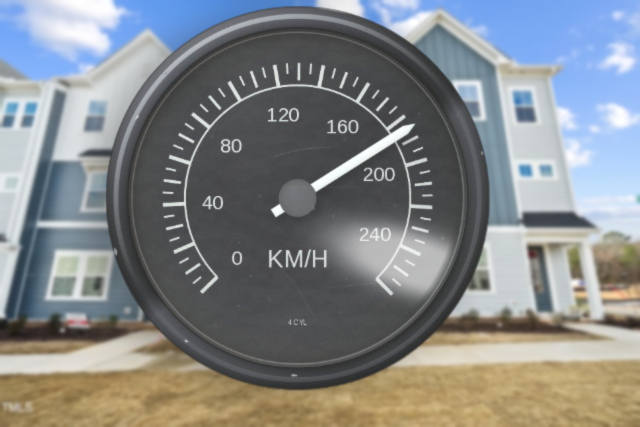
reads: 185
